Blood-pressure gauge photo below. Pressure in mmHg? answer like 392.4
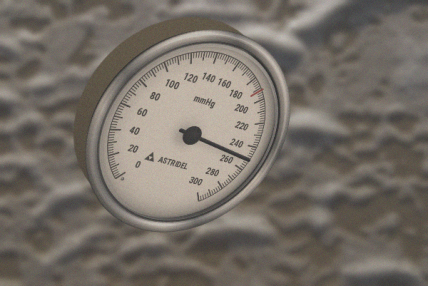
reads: 250
